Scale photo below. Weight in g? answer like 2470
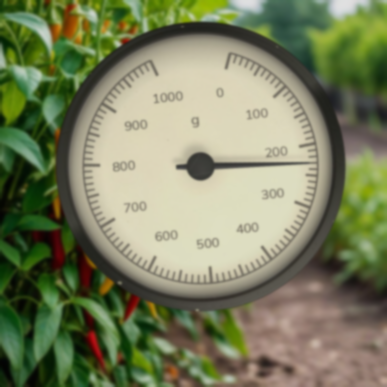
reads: 230
